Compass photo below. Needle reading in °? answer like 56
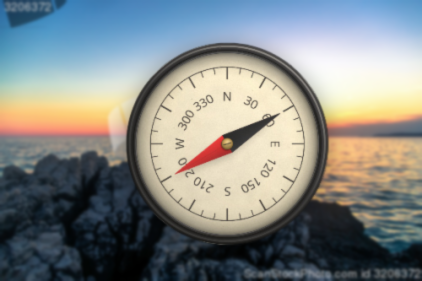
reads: 240
